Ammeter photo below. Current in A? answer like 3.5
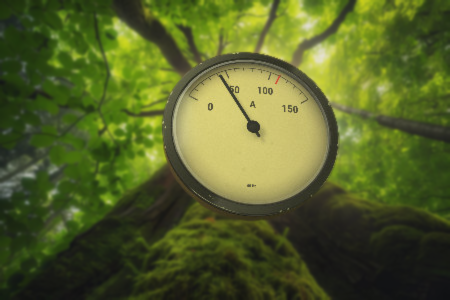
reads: 40
